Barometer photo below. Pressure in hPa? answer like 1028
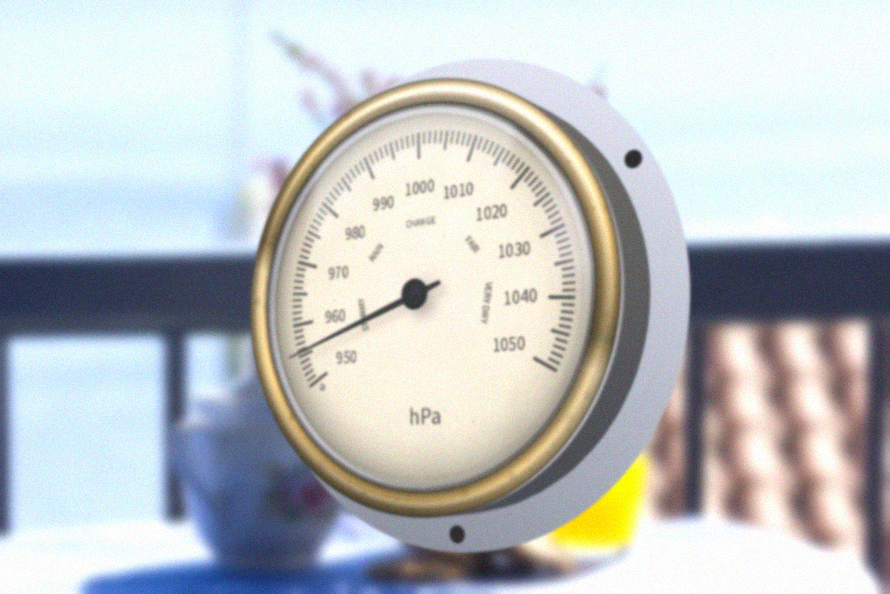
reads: 955
